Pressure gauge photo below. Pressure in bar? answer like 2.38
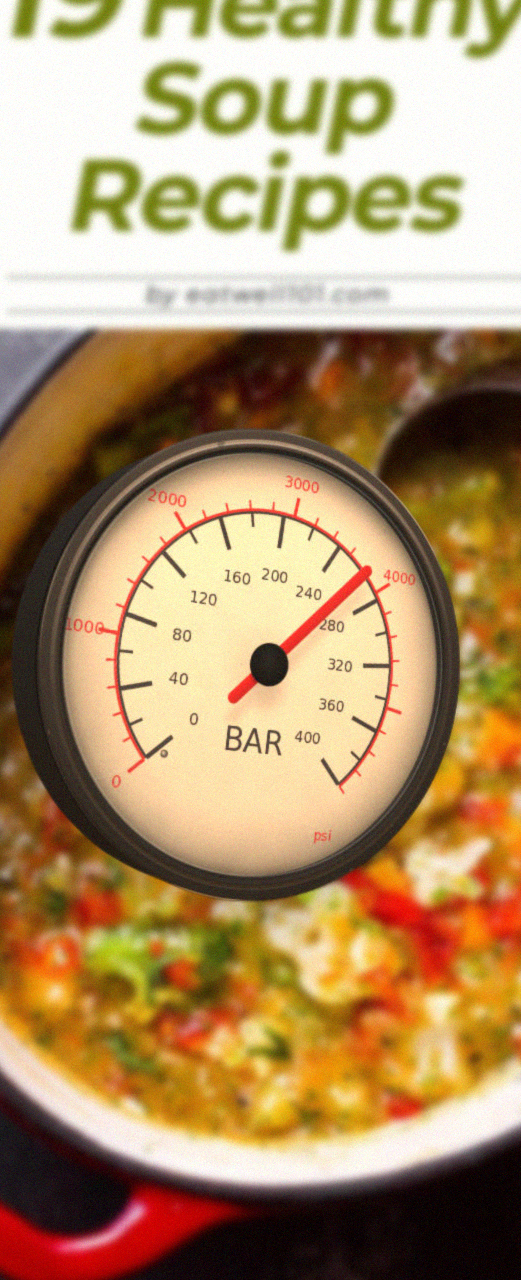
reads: 260
